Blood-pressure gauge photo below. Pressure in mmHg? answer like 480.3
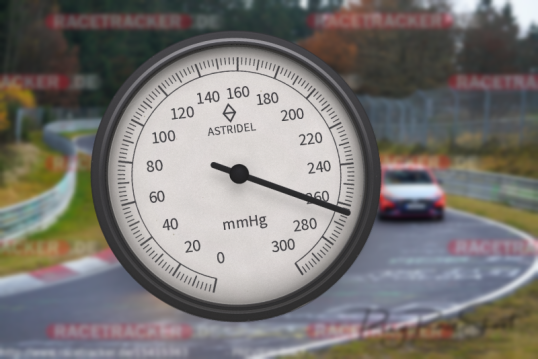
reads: 264
